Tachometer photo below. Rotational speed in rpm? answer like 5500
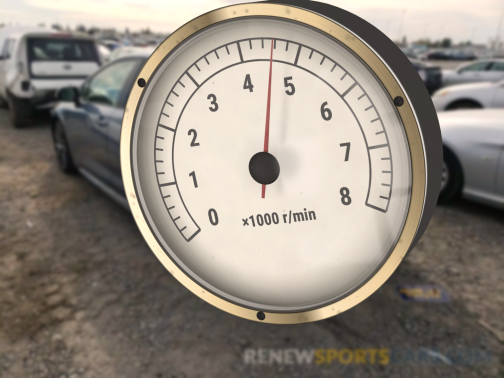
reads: 4600
